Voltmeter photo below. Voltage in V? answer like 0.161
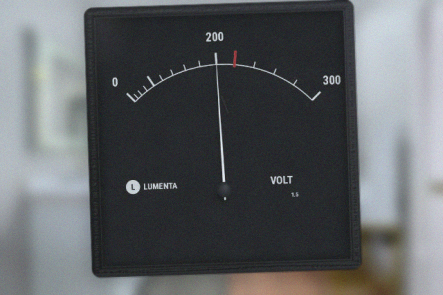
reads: 200
